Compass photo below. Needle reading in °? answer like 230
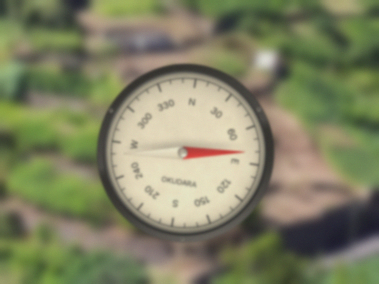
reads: 80
